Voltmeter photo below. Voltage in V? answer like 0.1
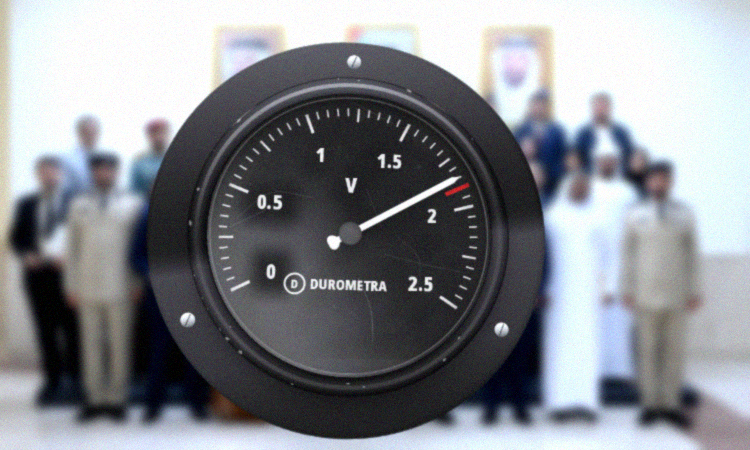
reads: 1.85
